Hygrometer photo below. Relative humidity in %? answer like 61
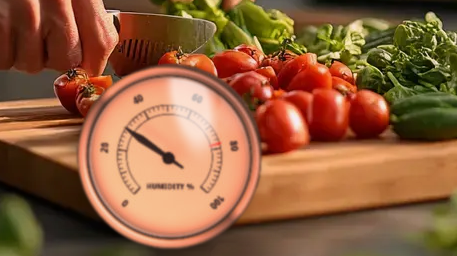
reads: 30
